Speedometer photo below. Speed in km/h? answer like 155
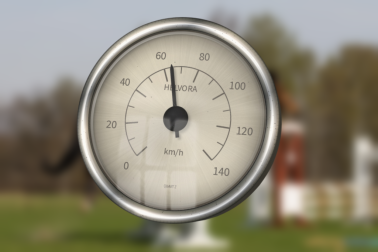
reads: 65
